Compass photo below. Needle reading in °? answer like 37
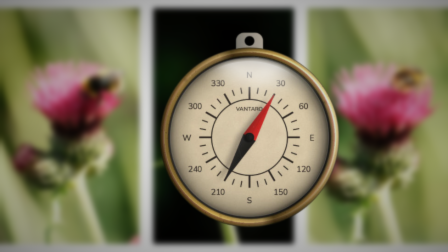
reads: 30
